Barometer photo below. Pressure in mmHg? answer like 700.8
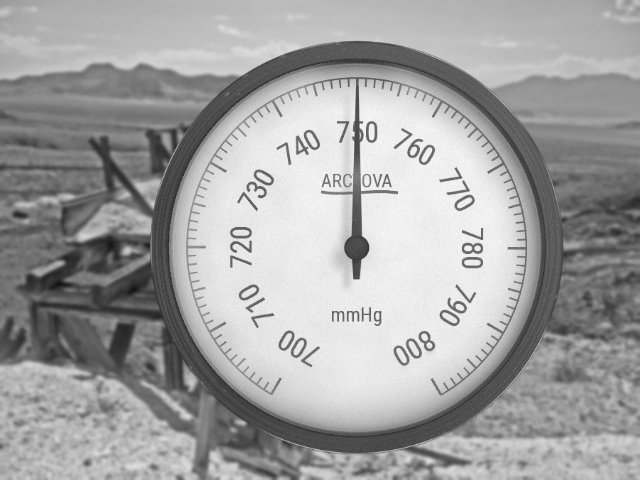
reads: 750
